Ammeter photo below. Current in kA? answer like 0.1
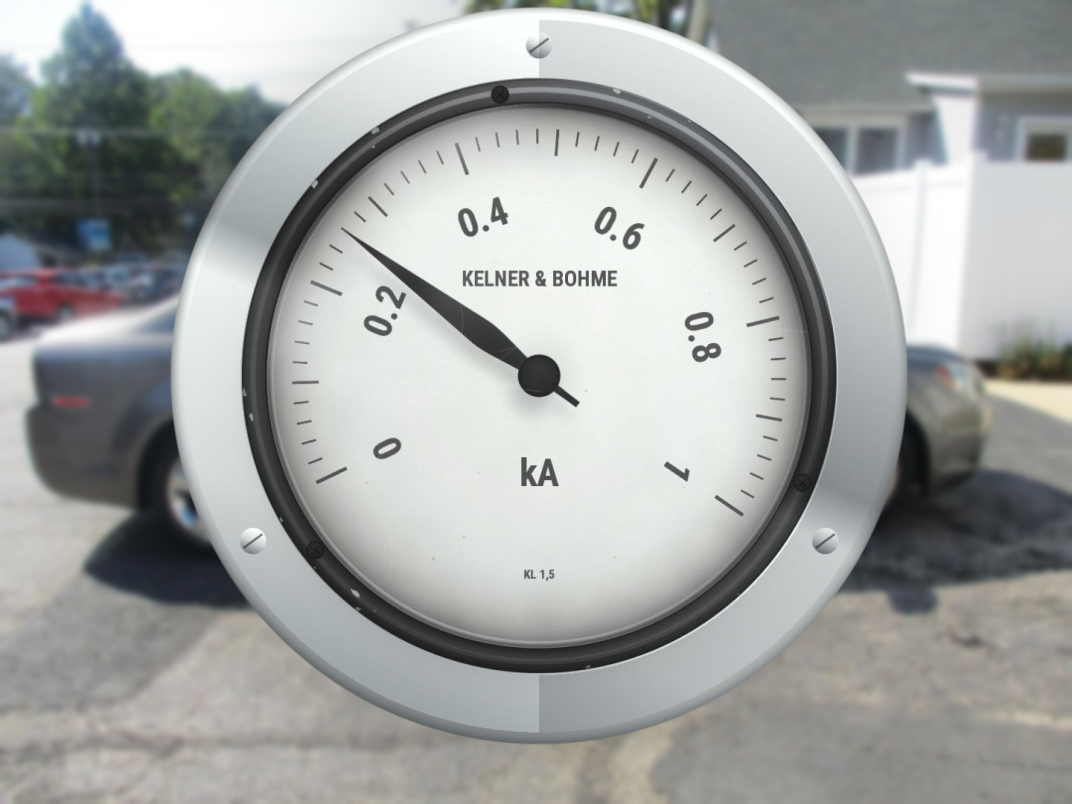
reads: 0.26
